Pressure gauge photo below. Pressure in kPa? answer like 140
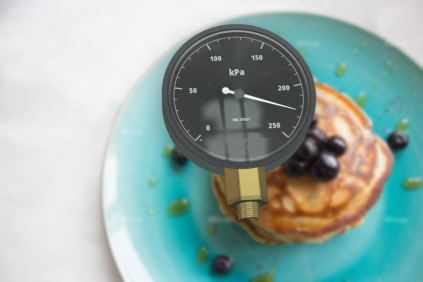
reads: 225
